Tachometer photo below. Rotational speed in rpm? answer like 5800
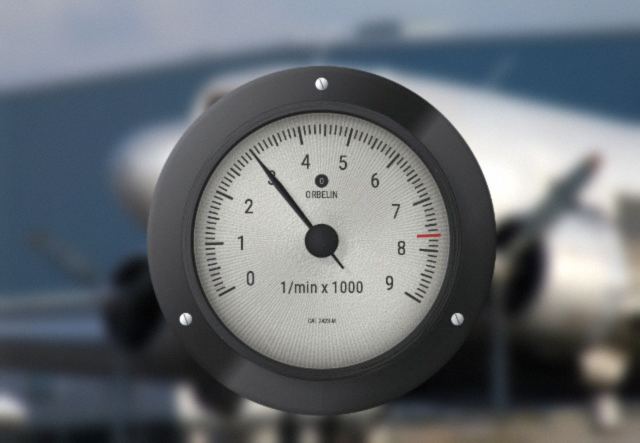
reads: 3000
